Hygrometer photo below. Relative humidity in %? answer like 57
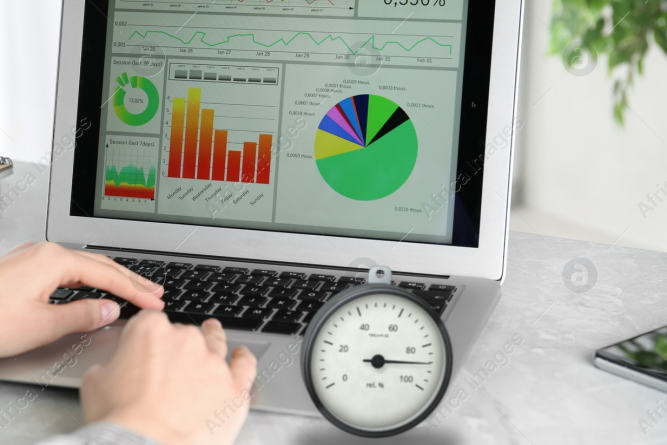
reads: 88
